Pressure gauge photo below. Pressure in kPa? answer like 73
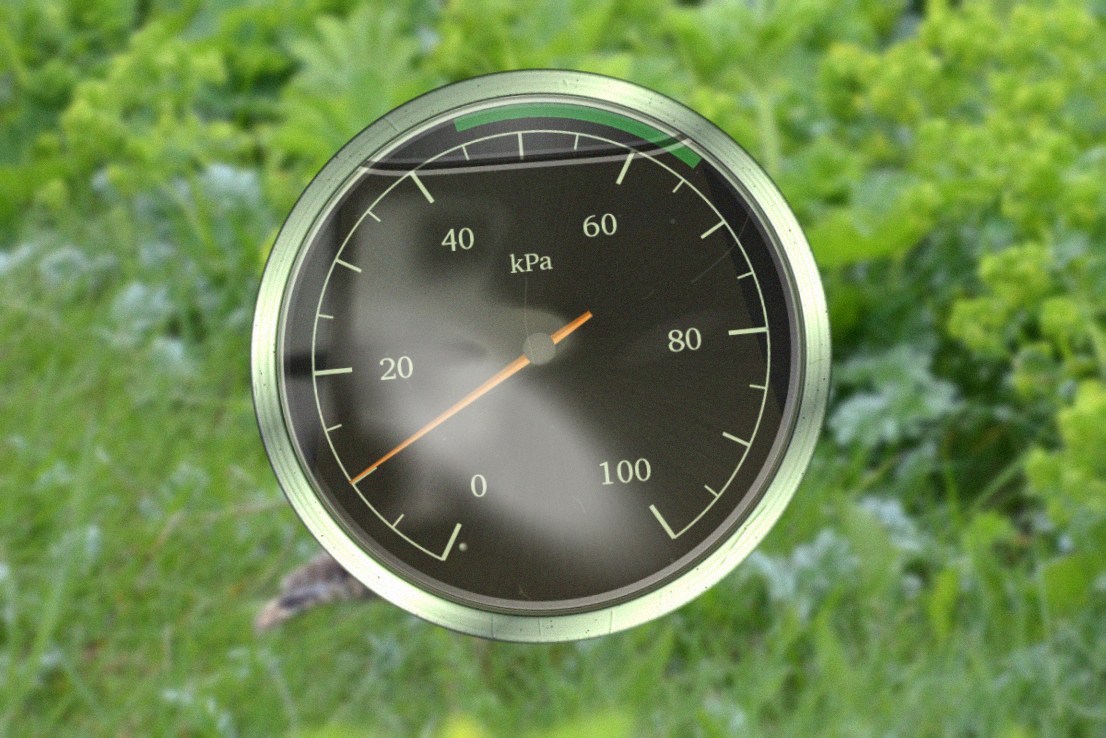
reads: 10
